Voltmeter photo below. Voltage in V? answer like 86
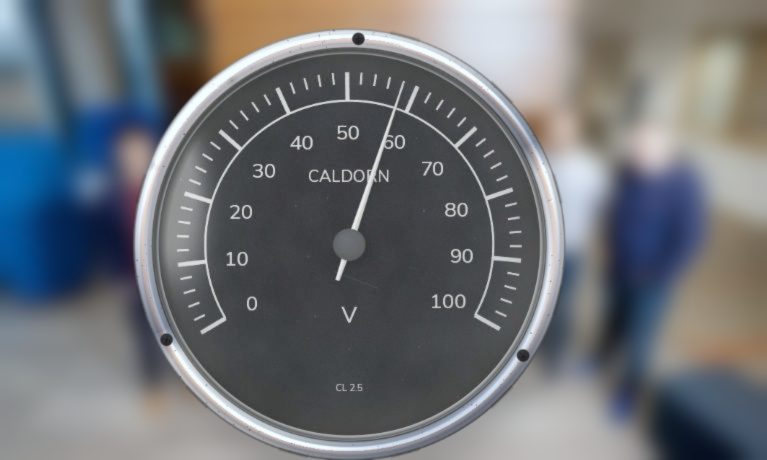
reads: 58
